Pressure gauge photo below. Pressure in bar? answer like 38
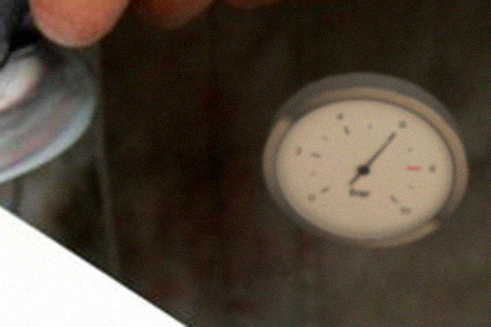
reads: 6
